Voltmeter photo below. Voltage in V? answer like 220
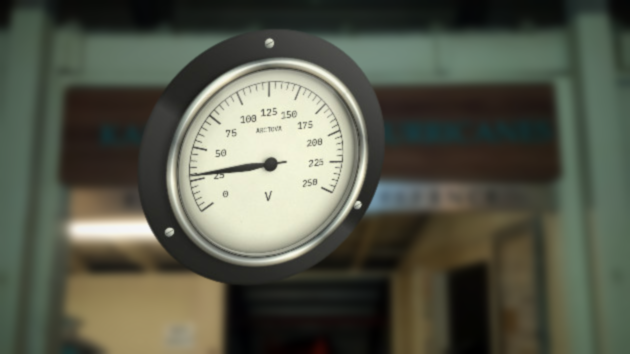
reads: 30
